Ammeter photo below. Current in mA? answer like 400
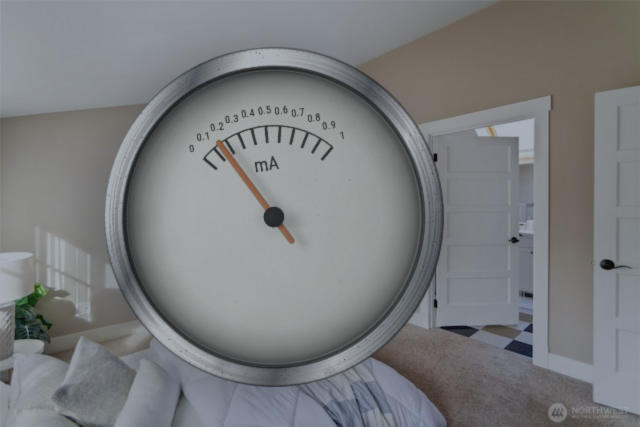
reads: 0.15
